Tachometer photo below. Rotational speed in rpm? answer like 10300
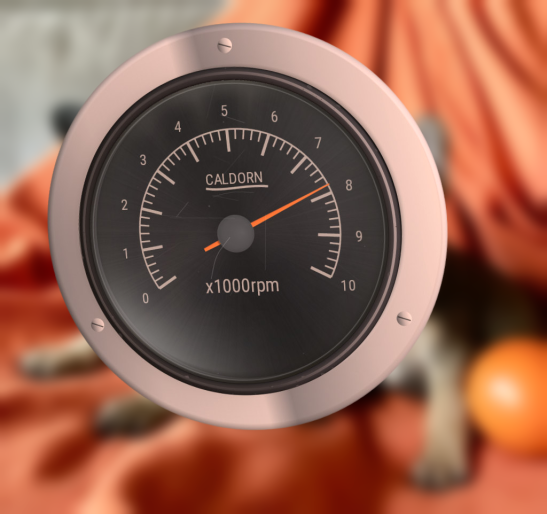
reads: 7800
